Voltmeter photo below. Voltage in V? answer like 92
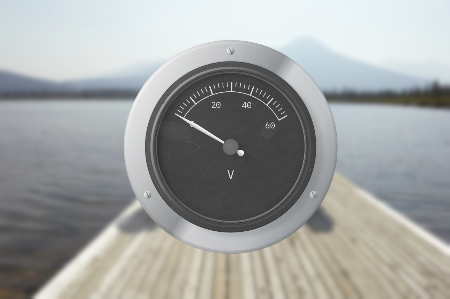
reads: 0
